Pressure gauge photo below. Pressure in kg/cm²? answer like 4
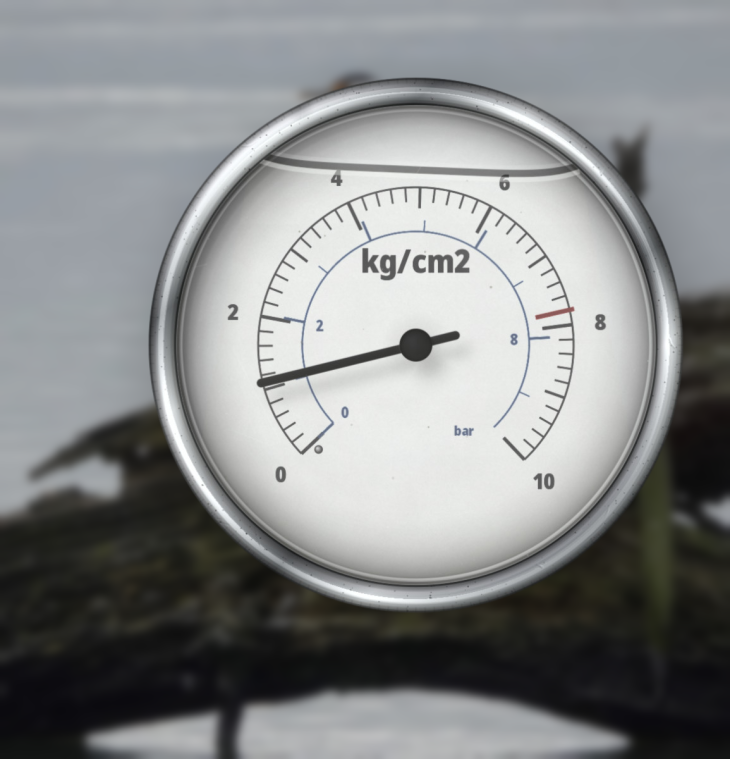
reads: 1.1
